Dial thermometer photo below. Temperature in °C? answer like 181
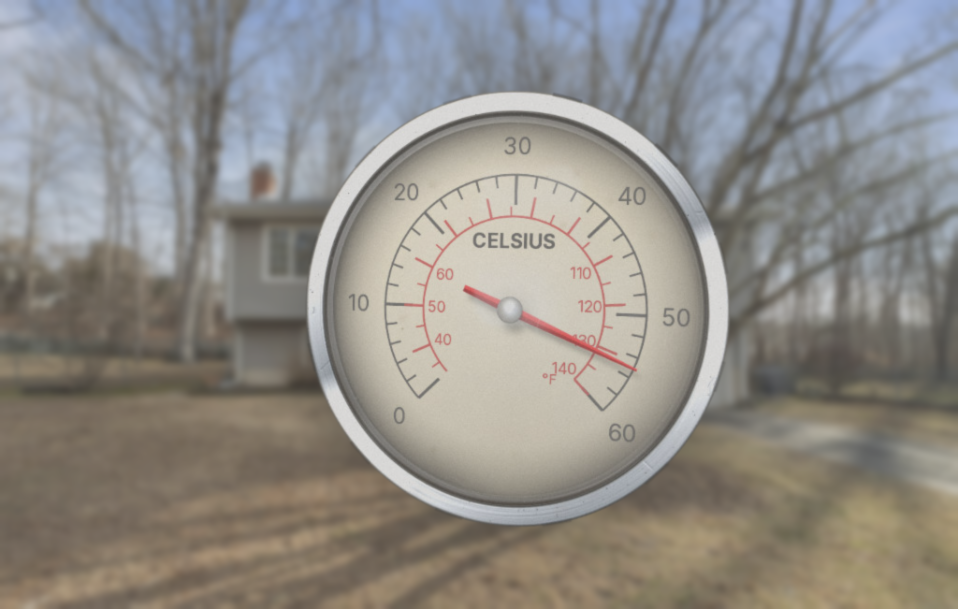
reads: 55
